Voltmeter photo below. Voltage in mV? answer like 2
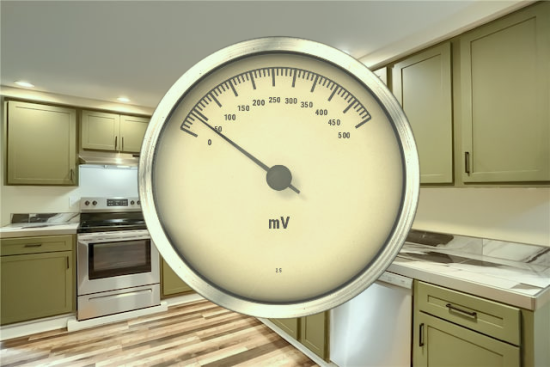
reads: 40
